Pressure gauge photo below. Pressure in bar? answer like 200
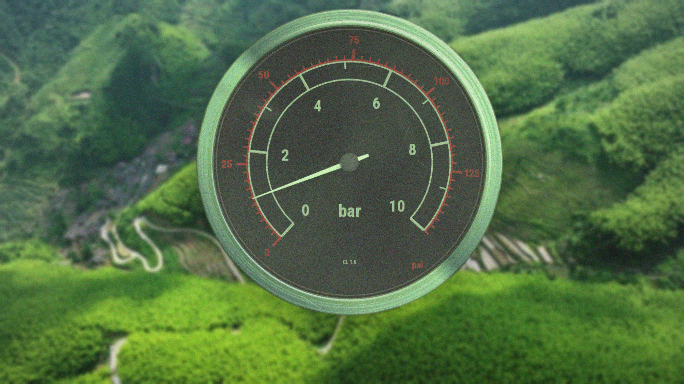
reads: 1
